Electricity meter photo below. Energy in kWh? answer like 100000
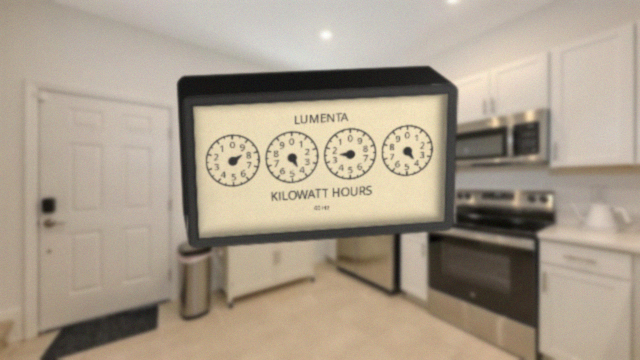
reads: 8424
